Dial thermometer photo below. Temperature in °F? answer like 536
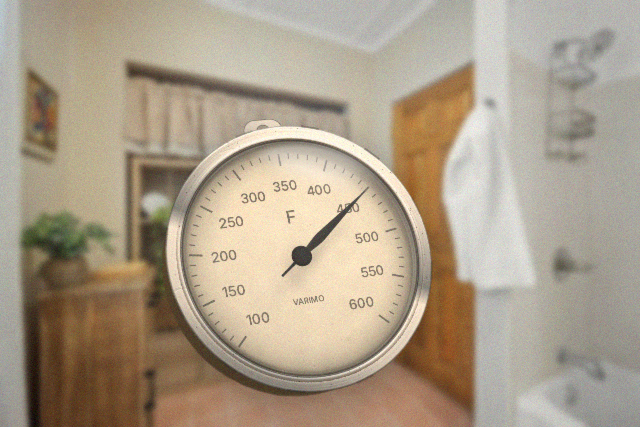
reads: 450
